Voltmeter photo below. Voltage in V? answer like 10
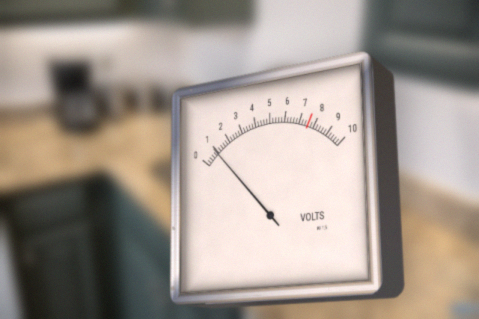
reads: 1
